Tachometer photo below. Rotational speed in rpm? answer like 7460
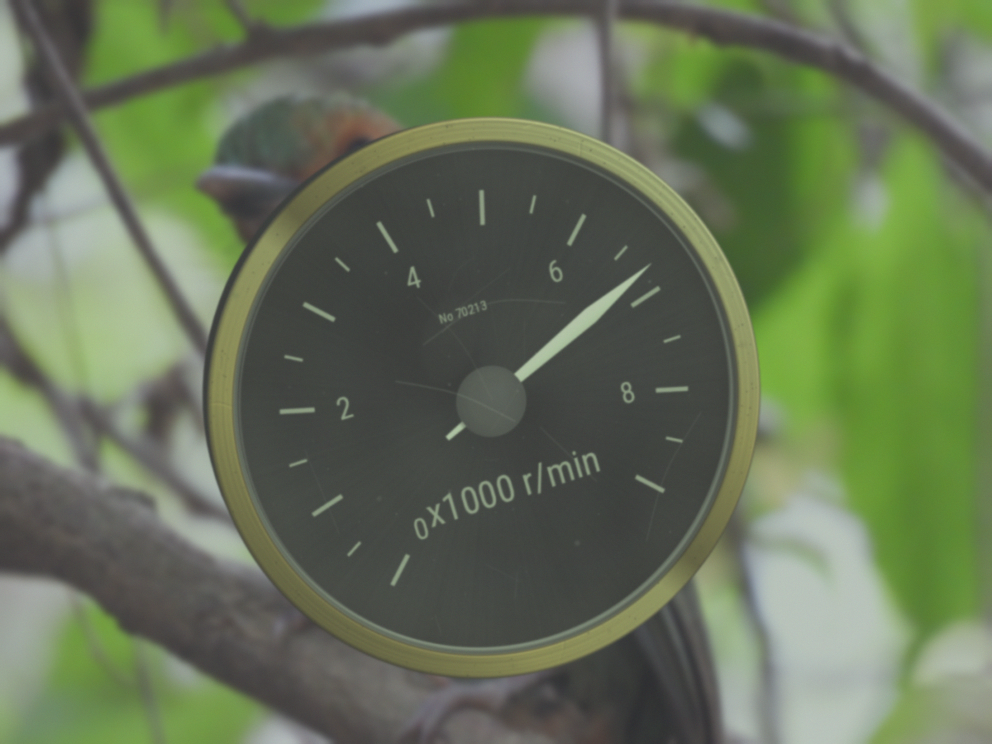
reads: 6750
